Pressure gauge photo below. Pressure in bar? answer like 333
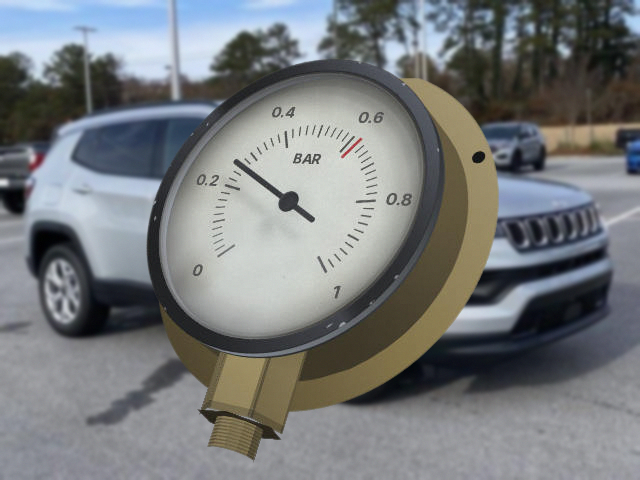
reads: 0.26
